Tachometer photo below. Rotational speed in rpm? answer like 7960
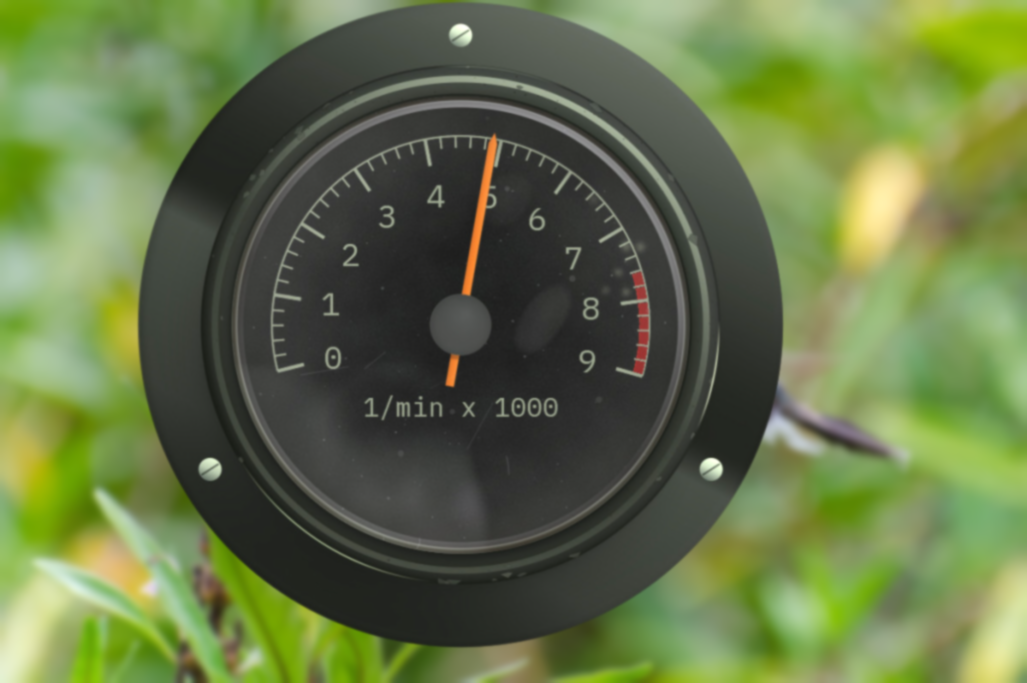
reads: 4900
